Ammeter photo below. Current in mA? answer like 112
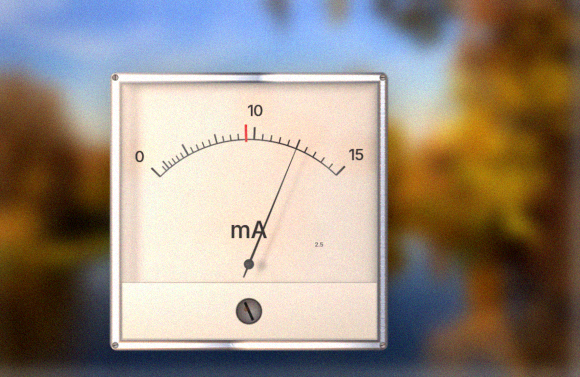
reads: 12.5
